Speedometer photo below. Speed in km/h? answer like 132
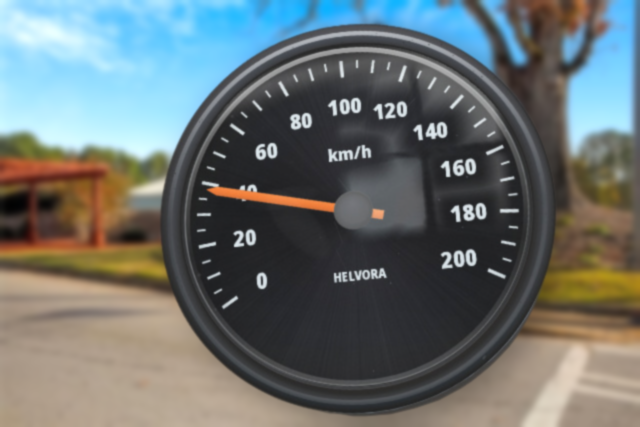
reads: 37.5
